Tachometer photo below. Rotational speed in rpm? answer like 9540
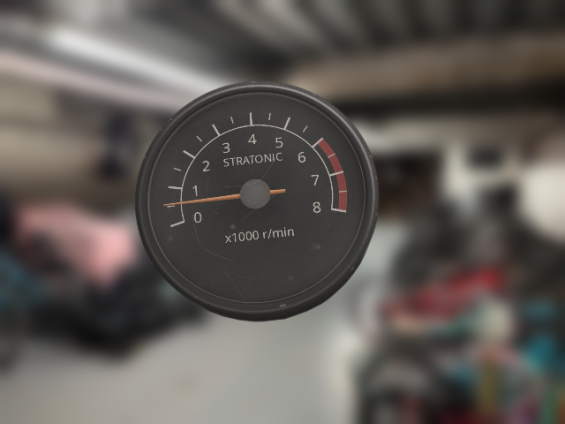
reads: 500
